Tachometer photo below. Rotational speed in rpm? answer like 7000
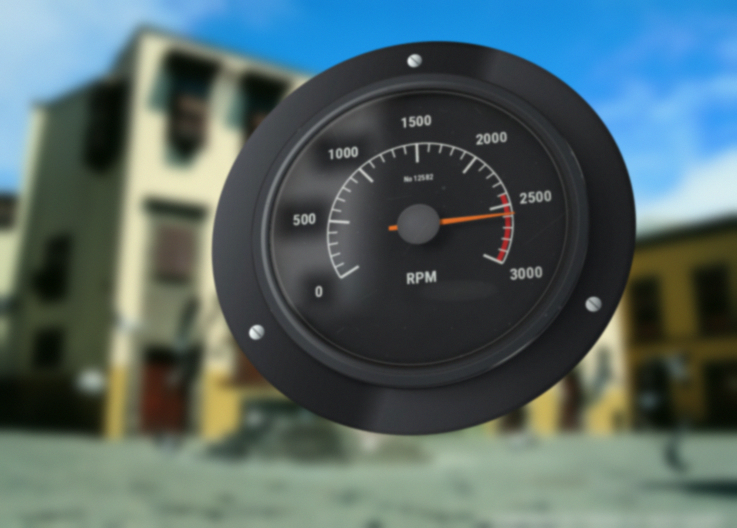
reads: 2600
